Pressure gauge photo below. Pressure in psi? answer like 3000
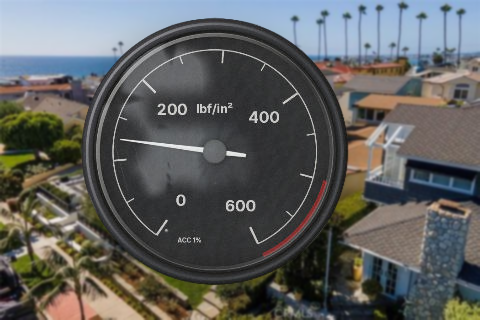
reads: 125
